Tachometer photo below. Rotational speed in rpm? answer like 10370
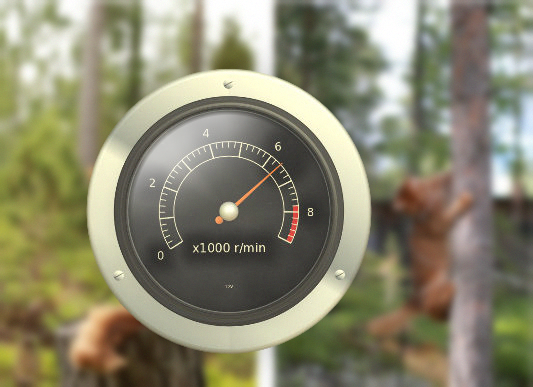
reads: 6400
